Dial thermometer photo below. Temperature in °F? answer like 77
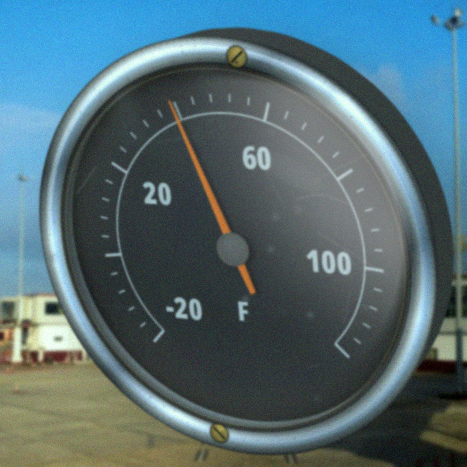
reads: 40
